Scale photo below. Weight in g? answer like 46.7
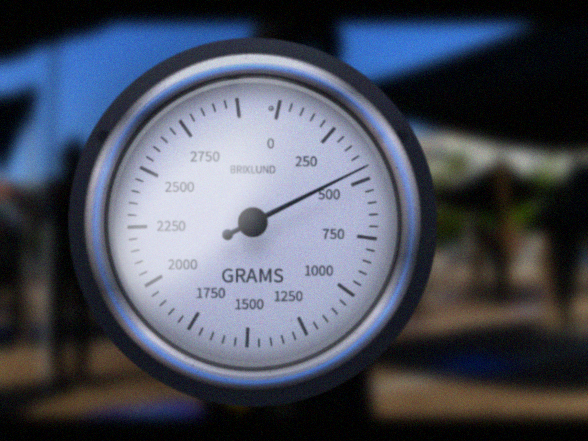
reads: 450
